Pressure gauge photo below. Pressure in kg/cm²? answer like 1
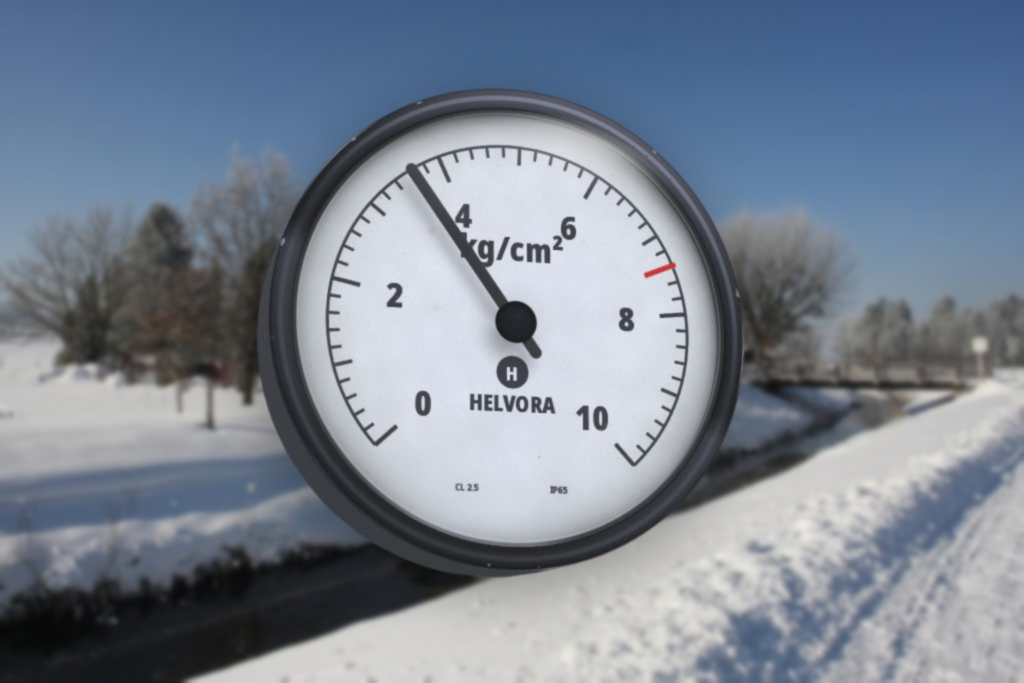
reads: 3.6
